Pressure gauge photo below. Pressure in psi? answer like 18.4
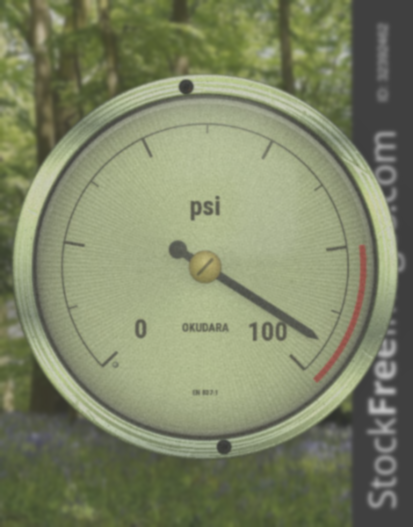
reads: 95
